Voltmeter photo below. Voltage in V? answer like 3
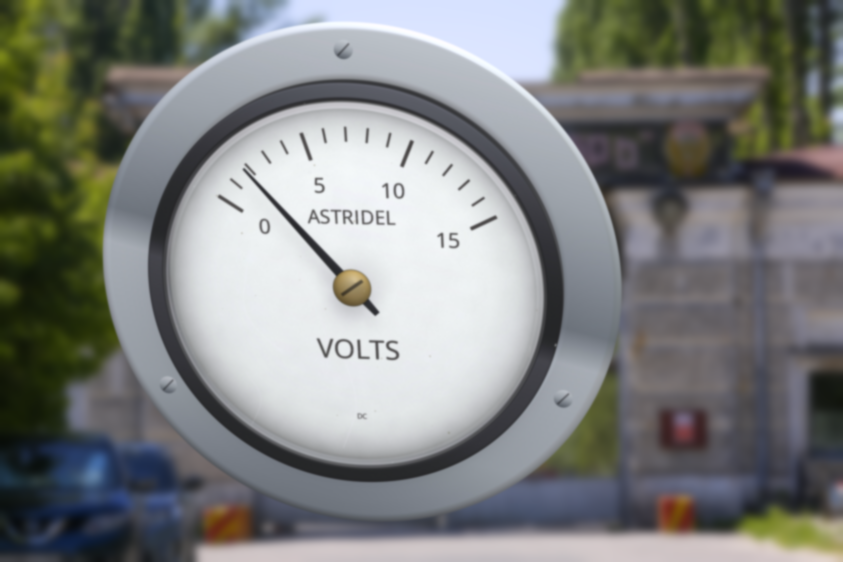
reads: 2
